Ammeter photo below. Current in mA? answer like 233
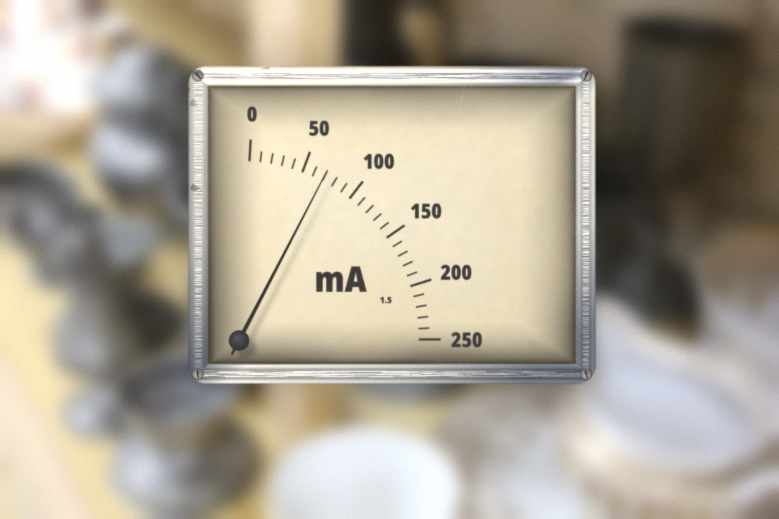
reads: 70
